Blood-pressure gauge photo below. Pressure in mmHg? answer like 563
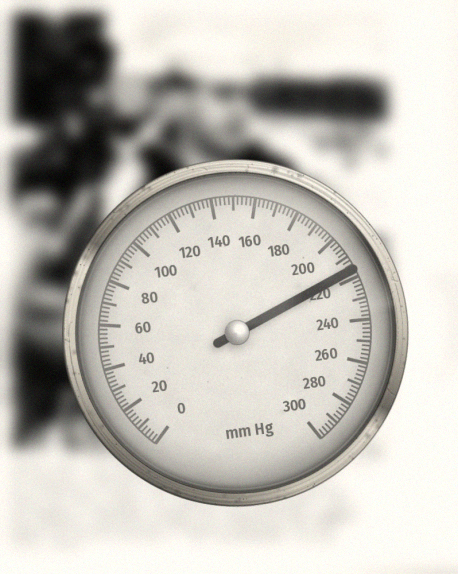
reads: 216
